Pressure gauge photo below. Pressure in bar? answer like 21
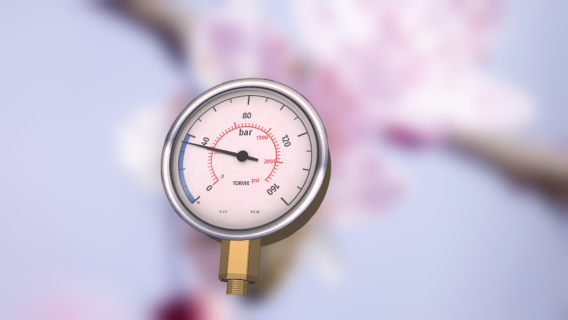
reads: 35
